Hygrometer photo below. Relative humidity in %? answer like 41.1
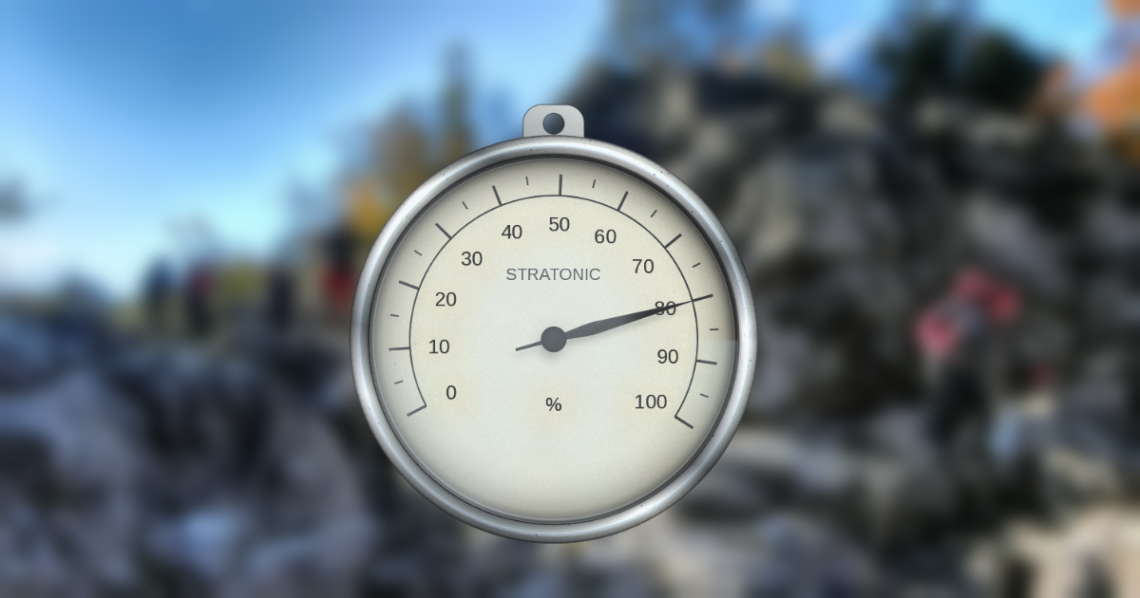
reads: 80
